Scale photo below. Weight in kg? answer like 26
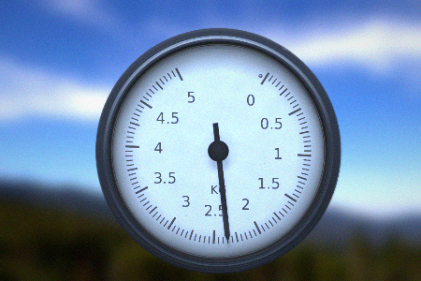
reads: 2.35
